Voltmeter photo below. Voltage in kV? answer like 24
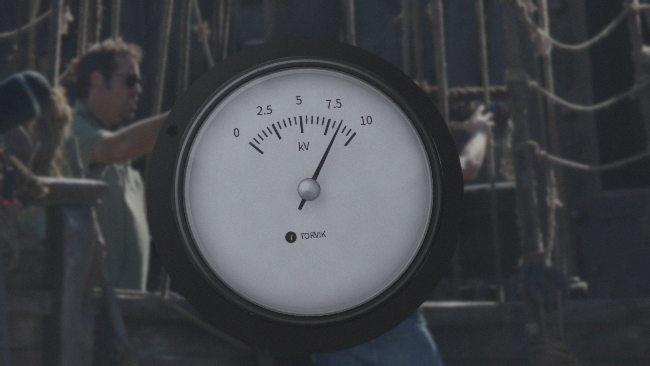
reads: 8.5
